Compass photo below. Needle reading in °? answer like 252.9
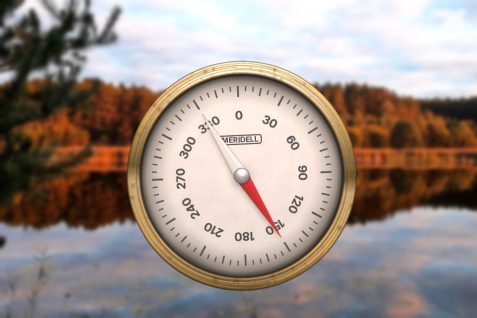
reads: 150
